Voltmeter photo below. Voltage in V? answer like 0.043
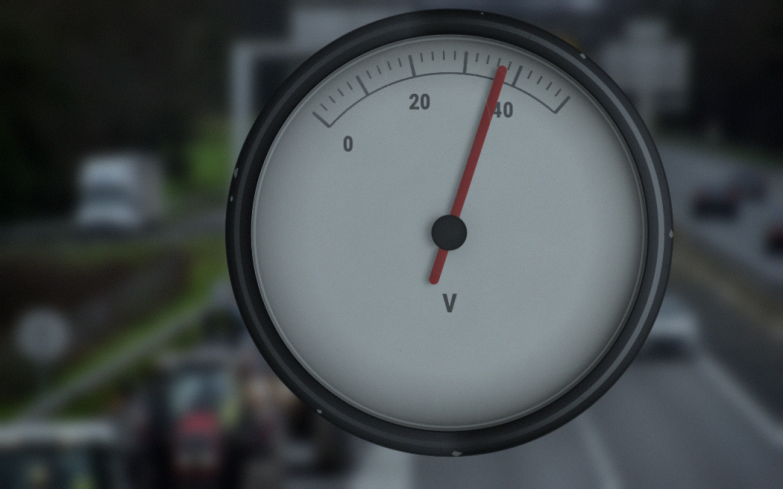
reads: 37
